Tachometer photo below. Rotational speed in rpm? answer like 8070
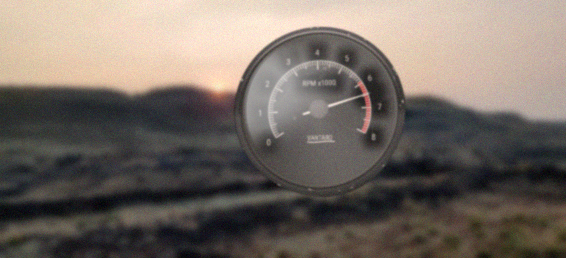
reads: 6500
